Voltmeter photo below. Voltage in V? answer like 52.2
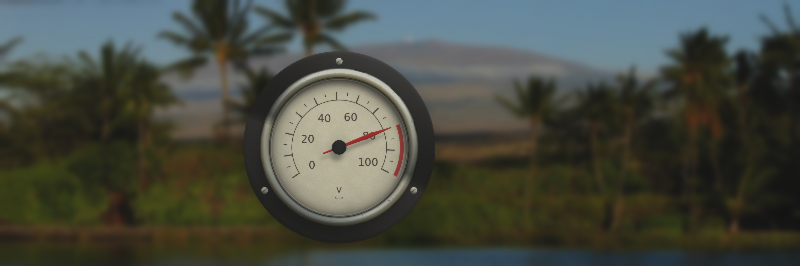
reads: 80
